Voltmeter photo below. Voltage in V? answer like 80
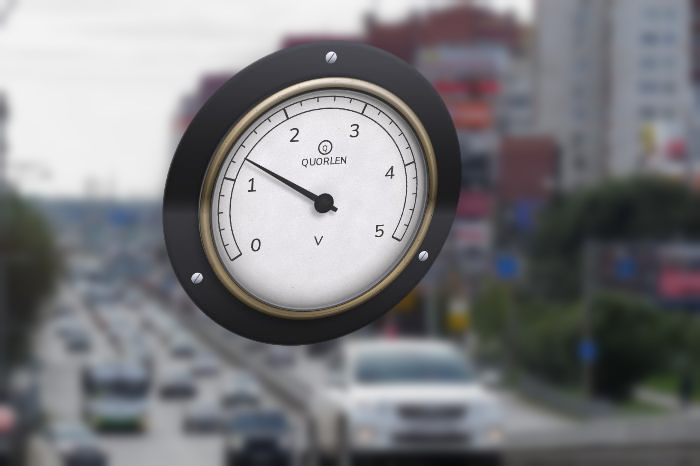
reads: 1.3
